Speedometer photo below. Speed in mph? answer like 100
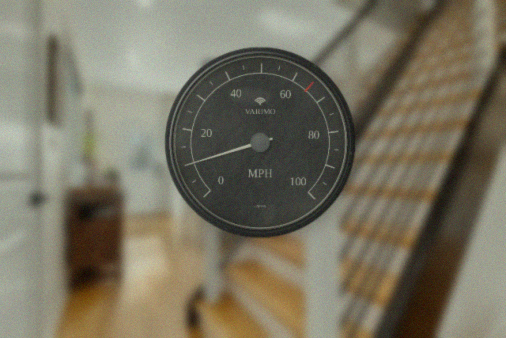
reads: 10
